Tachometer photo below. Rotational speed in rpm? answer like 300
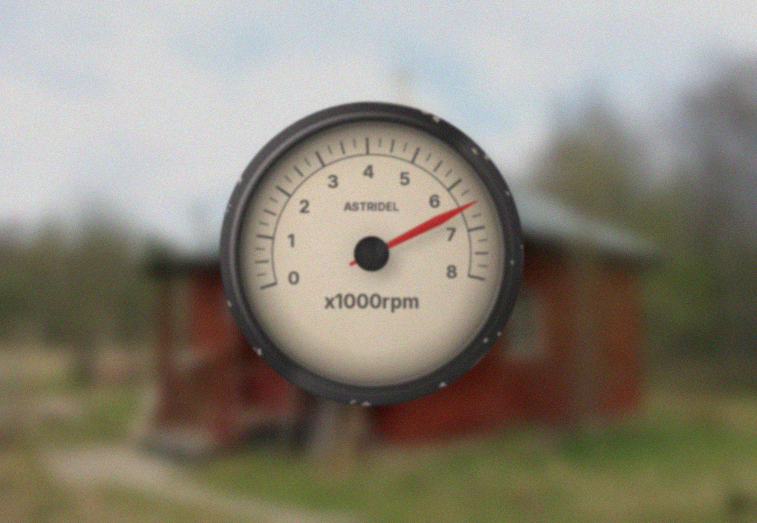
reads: 6500
